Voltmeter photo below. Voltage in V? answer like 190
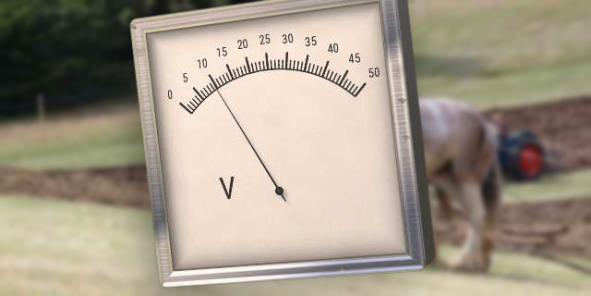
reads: 10
